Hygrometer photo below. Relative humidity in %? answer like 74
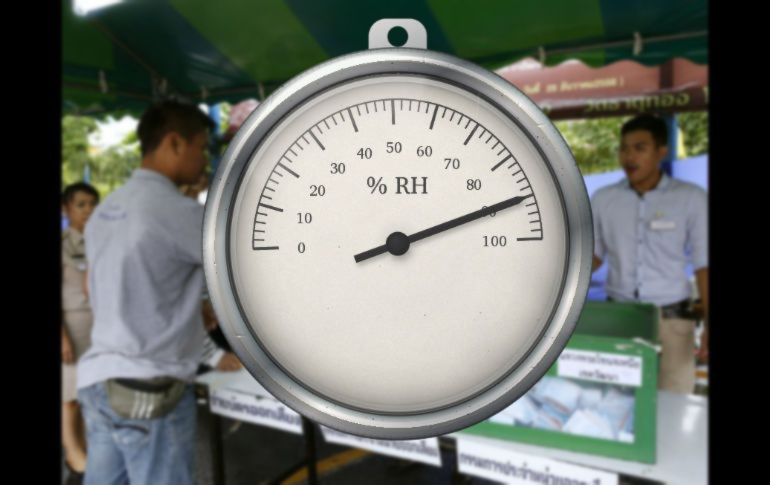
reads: 90
